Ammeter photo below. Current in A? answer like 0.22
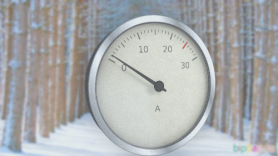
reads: 1
